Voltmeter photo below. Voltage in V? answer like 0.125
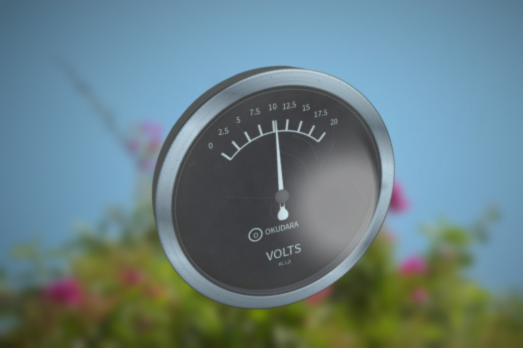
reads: 10
